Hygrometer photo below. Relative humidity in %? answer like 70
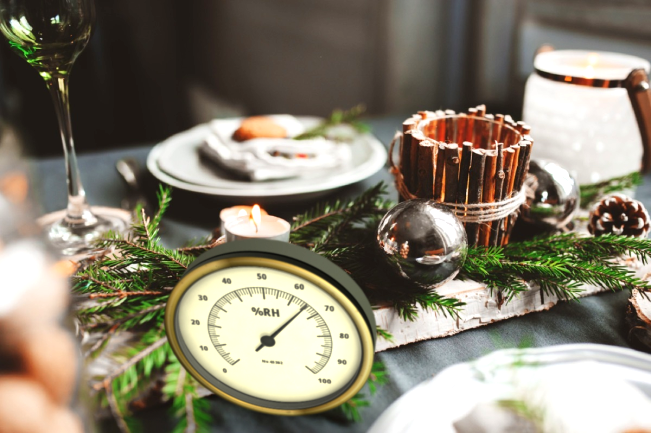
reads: 65
